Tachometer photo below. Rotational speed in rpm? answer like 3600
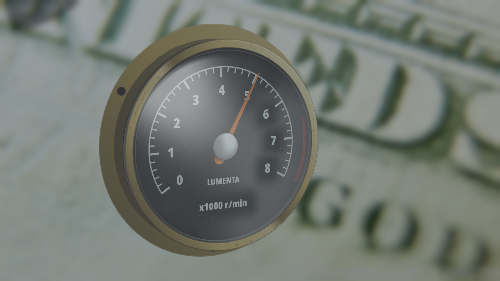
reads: 5000
